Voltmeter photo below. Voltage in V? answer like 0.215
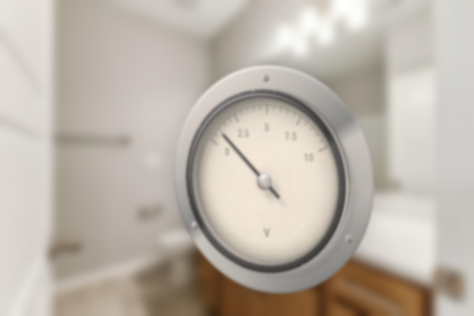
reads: 1
